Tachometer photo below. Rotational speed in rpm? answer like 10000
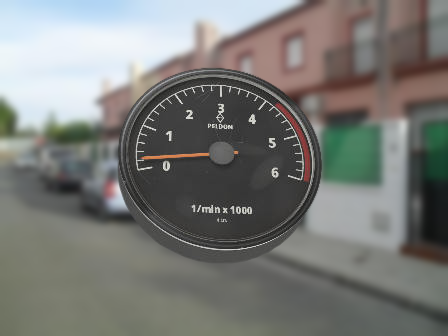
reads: 200
